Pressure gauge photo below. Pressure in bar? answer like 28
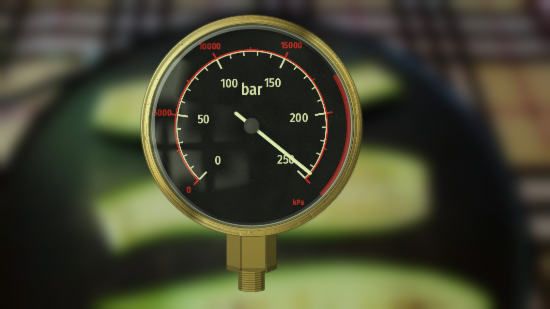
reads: 245
